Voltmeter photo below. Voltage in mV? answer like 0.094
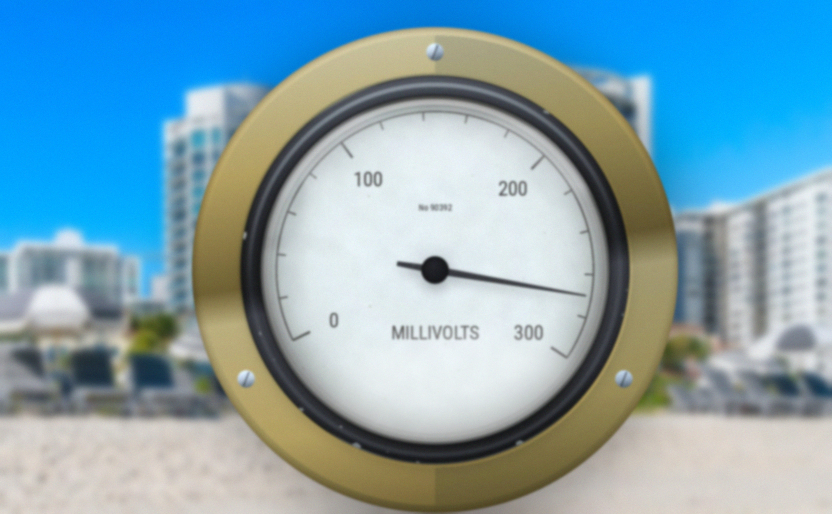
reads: 270
